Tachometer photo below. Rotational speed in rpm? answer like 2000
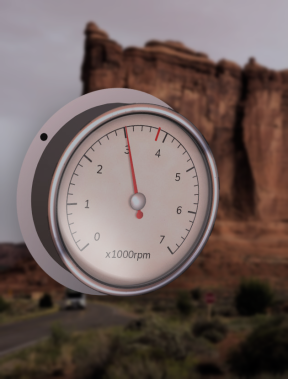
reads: 3000
